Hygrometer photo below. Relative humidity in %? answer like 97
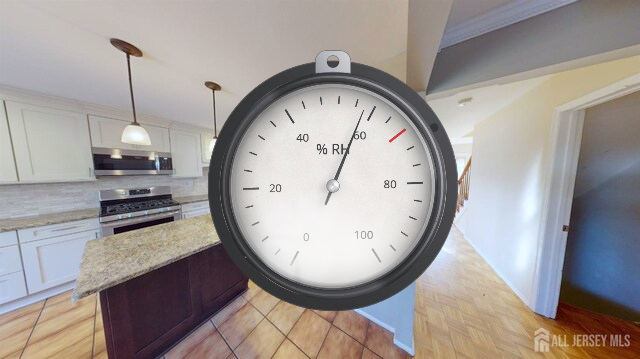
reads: 58
